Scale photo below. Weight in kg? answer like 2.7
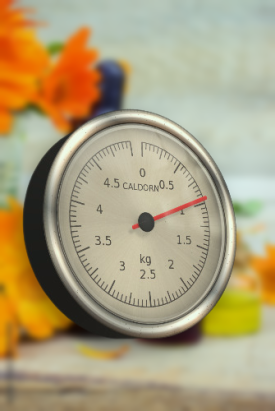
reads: 0.95
